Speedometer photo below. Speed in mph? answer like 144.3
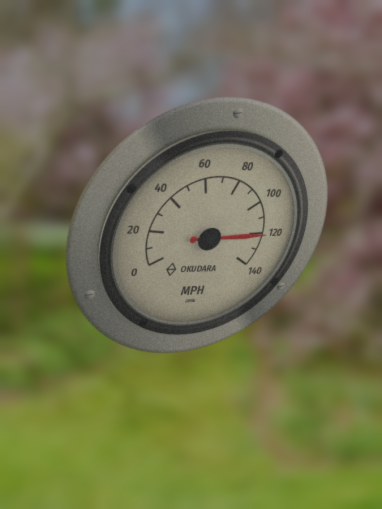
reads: 120
